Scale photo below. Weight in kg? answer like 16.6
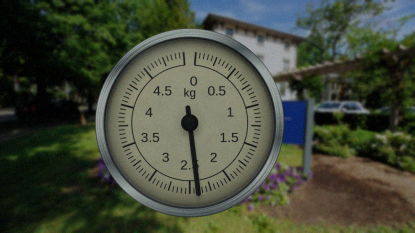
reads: 2.4
